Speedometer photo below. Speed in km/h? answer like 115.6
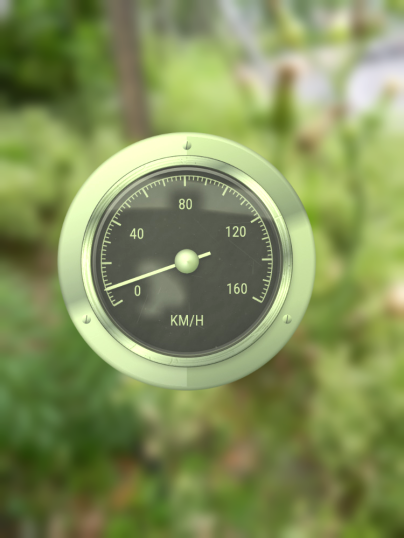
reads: 8
